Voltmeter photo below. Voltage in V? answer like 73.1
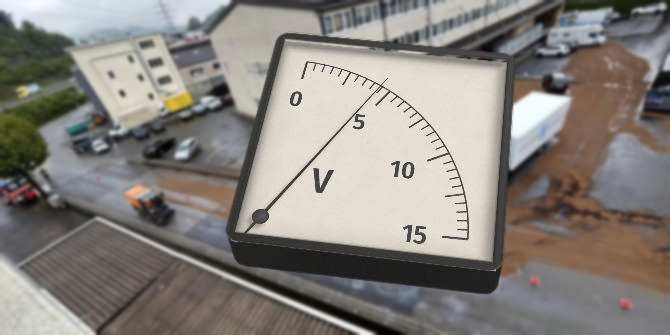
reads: 4.5
